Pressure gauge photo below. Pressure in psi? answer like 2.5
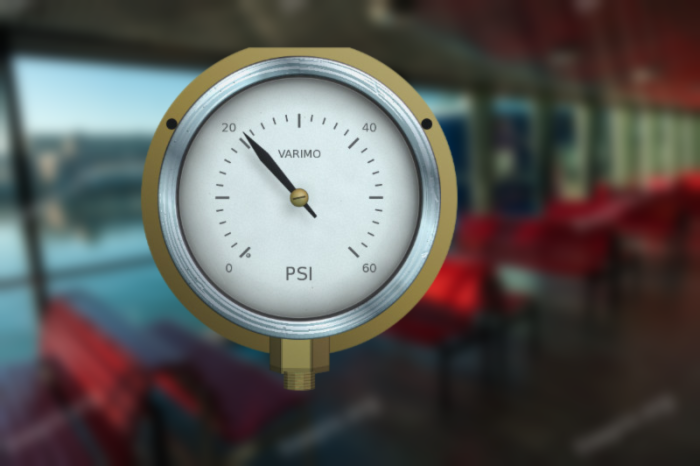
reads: 21
